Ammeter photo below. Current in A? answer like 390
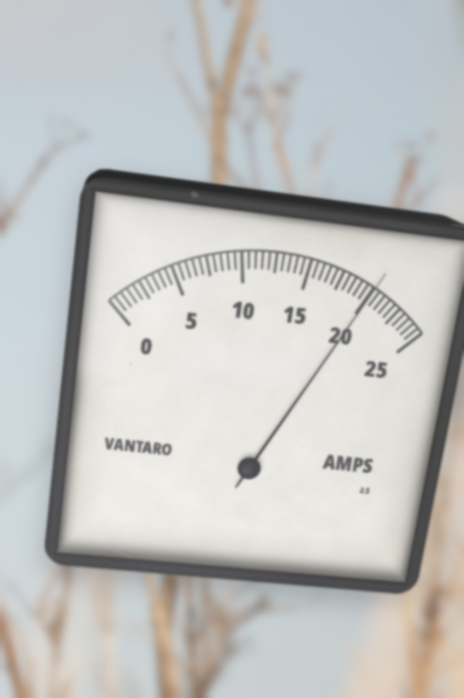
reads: 20
